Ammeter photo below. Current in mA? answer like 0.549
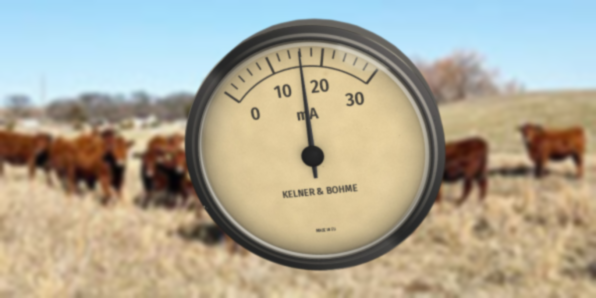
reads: 16
